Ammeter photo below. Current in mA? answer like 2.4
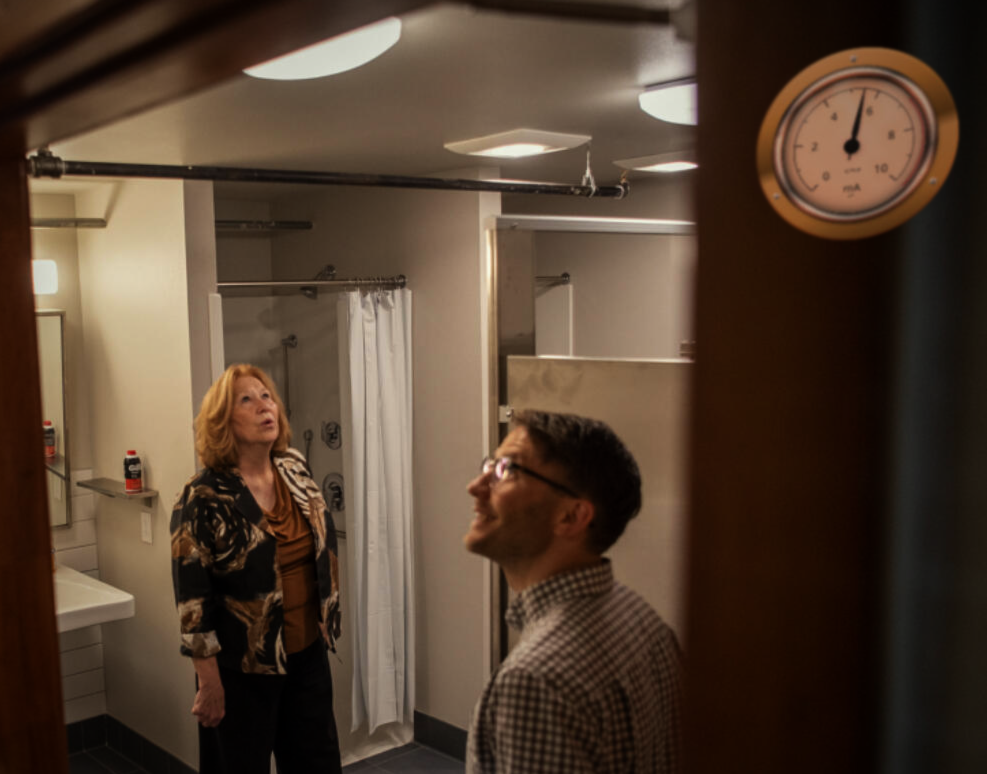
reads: 5.5
